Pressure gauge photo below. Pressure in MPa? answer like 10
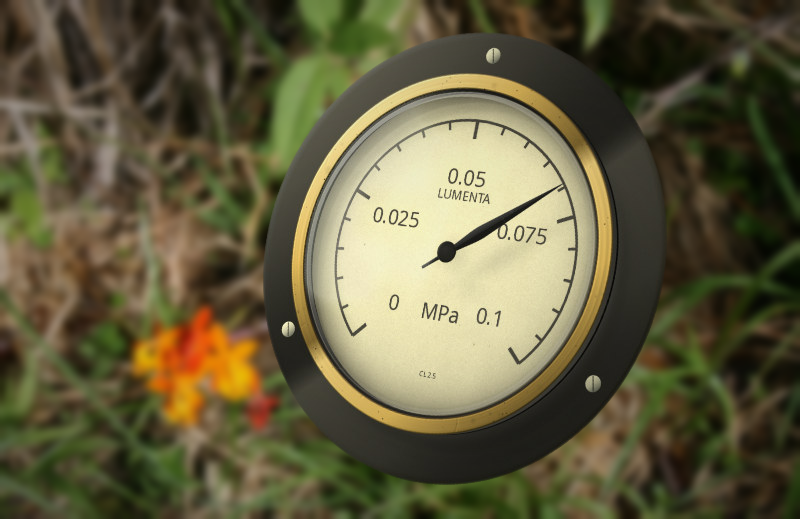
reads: 0.07
